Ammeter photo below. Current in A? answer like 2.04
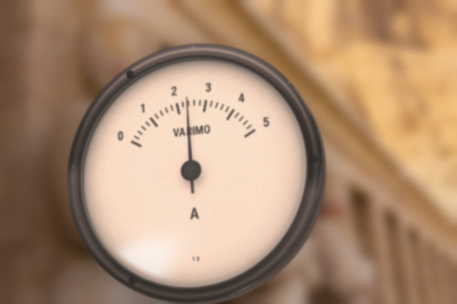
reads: 2.4
